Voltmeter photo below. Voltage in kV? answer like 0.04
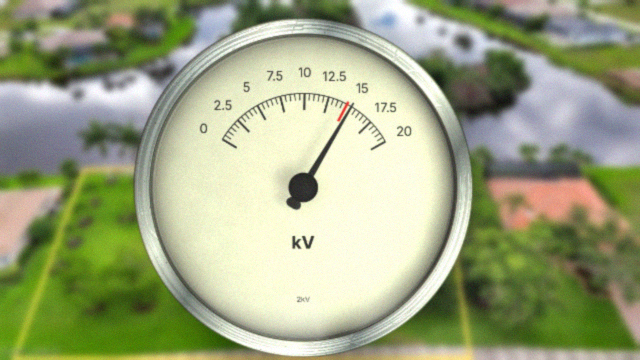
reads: 15
